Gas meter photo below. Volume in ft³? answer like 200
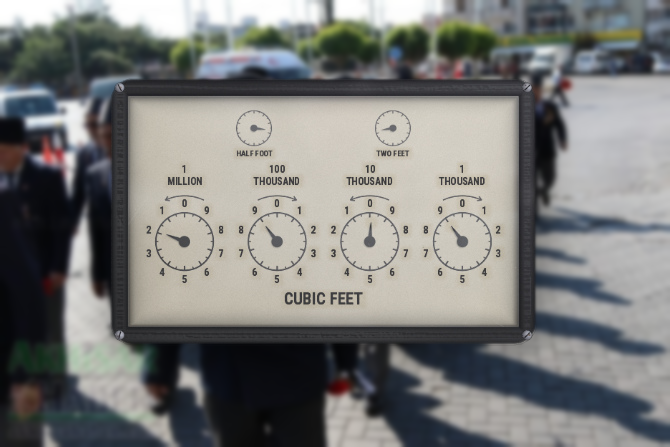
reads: 189900
